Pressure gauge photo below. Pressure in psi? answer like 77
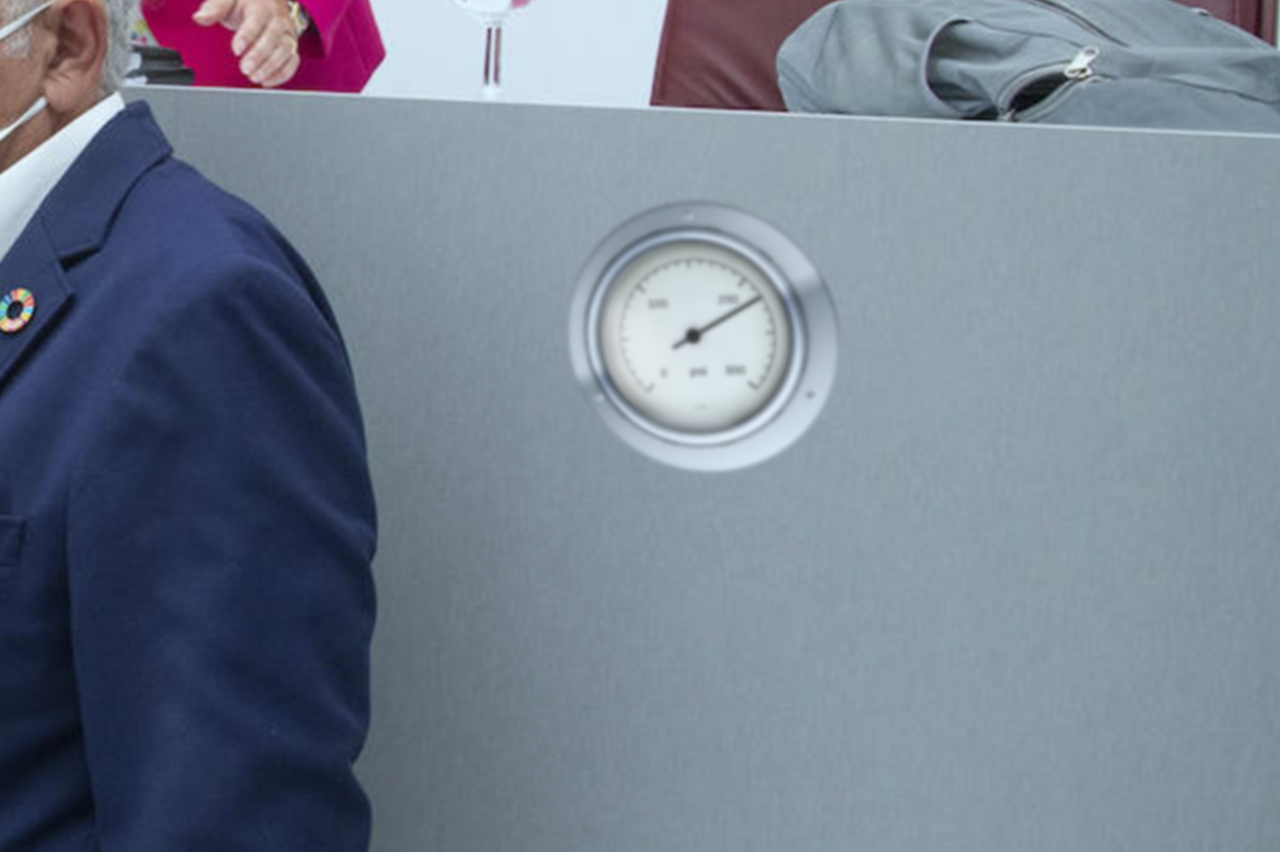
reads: 220
